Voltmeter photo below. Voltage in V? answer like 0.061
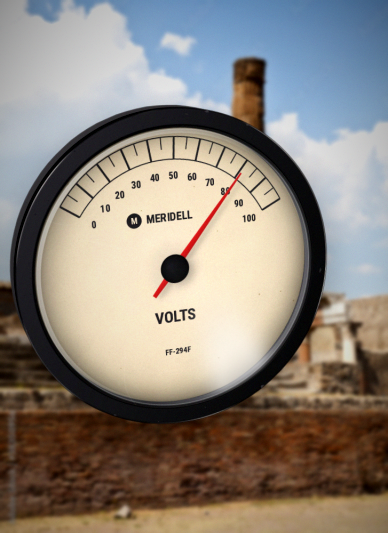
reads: 80
